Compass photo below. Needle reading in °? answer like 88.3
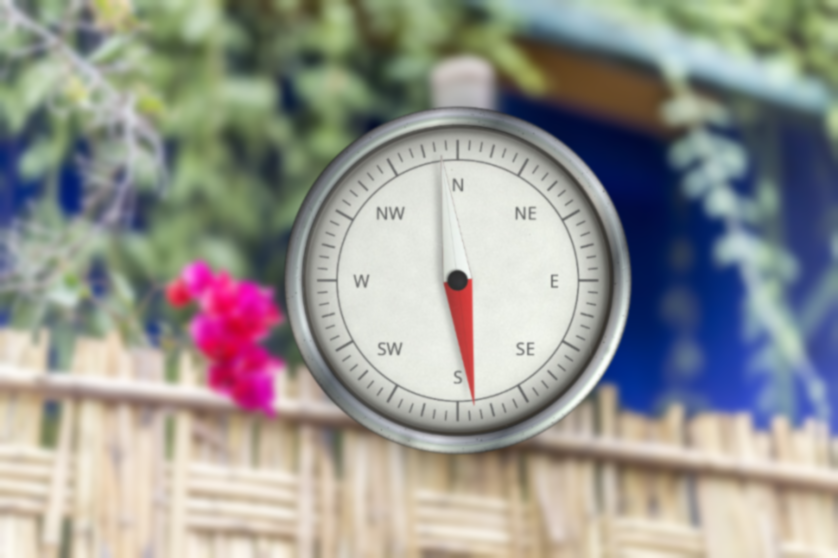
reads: 172.5
